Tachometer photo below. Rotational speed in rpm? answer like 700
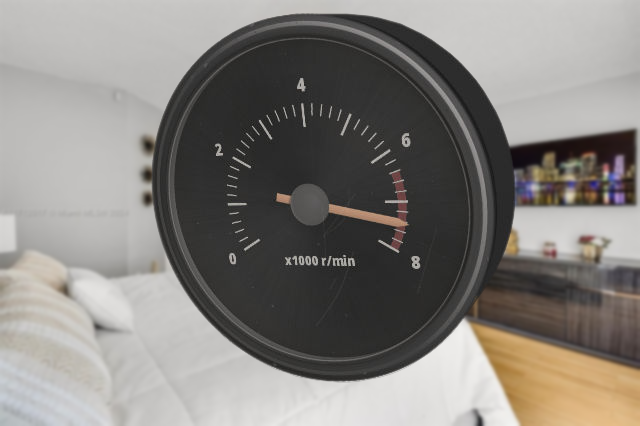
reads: 7400
